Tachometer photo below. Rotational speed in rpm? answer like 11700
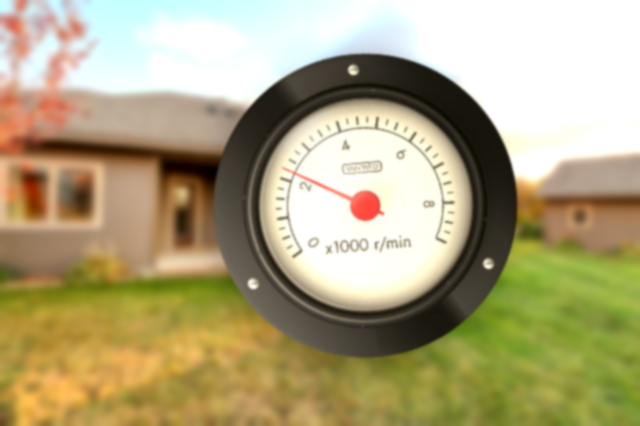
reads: 2250
